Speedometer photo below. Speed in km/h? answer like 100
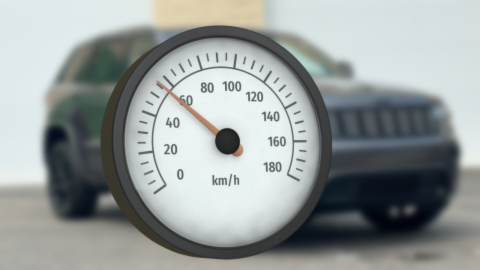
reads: 55
